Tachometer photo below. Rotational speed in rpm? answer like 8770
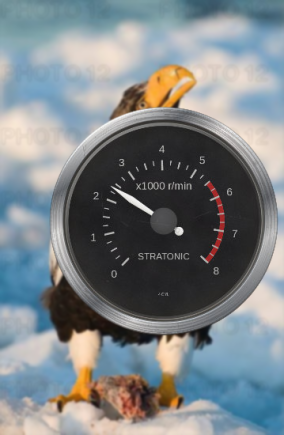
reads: 2375
